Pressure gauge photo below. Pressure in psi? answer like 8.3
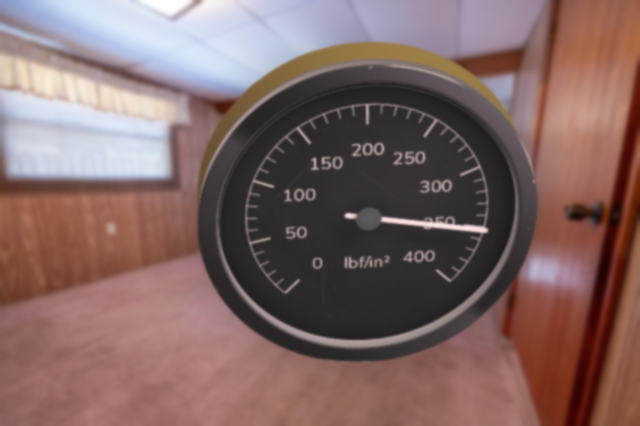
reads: 350
